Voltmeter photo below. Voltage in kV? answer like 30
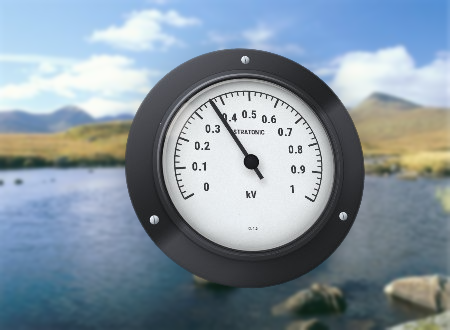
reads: 0.36
